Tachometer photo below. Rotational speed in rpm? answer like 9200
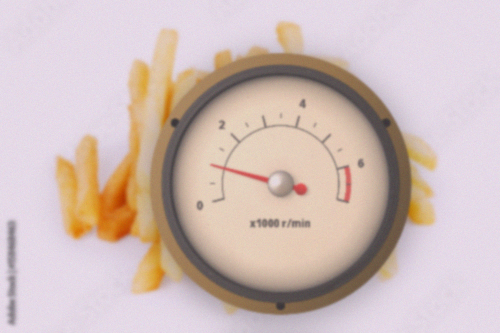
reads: 1000
